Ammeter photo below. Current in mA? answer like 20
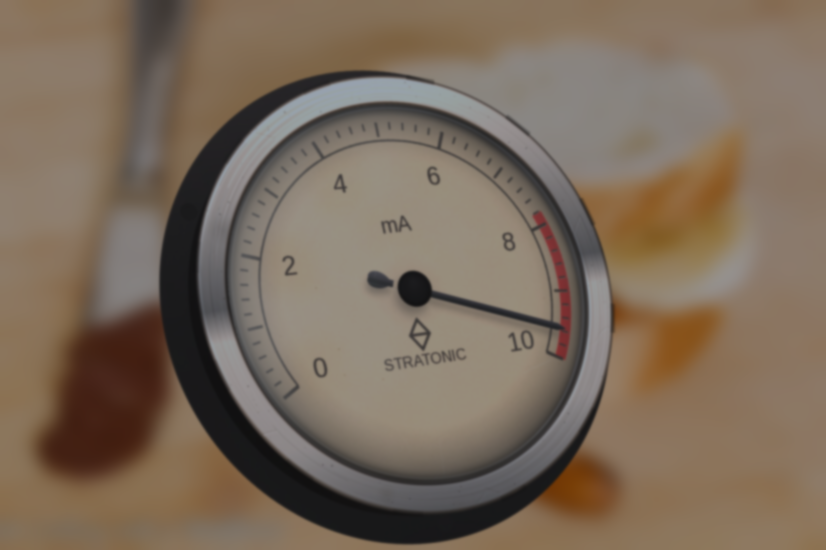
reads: 9.6
